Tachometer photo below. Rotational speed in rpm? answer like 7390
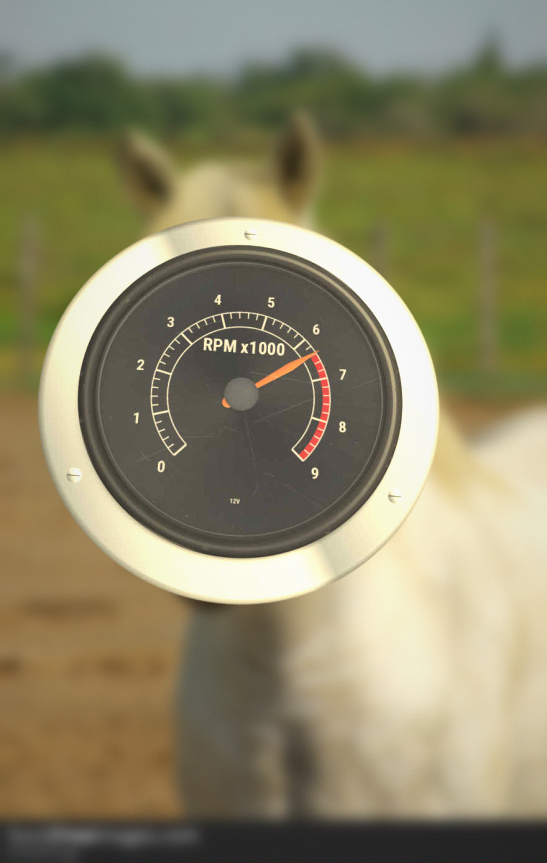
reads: 6400
